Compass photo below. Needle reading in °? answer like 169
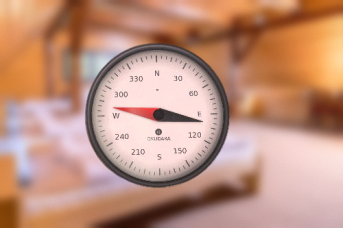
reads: 280
